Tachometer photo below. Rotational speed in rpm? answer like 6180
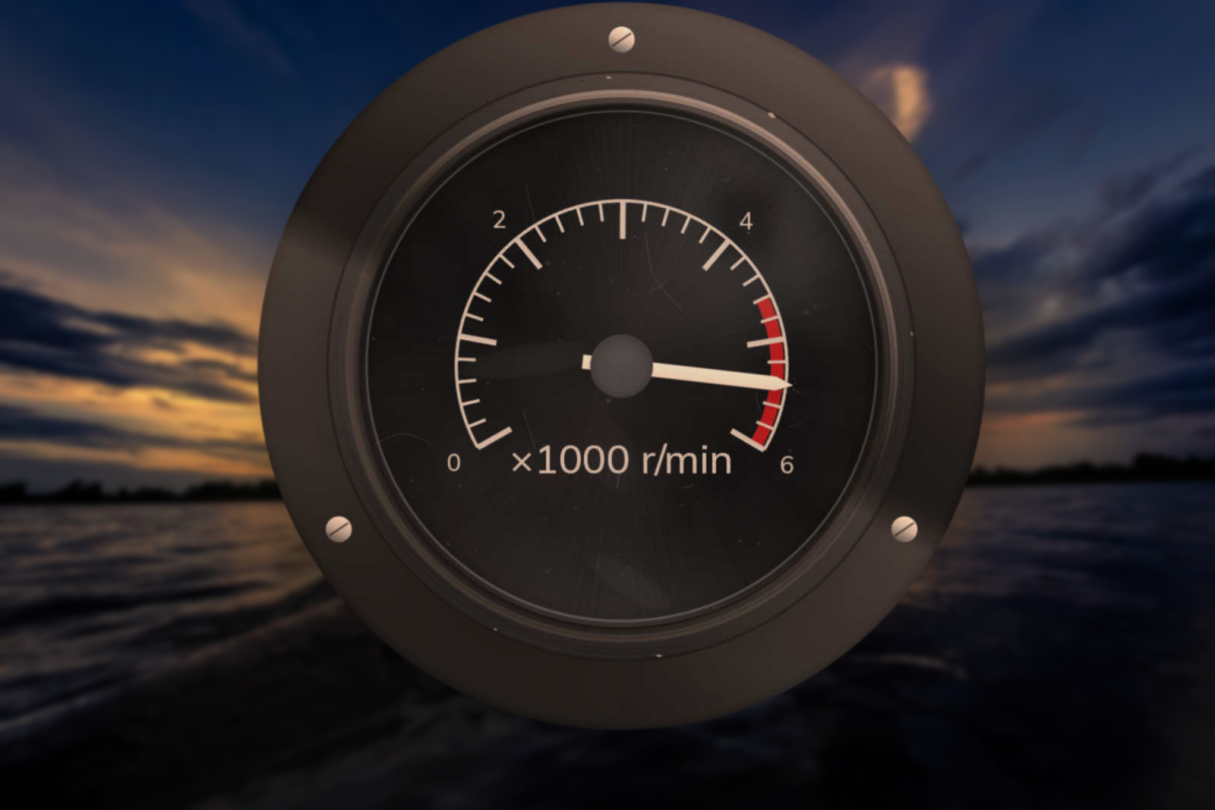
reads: 5400
